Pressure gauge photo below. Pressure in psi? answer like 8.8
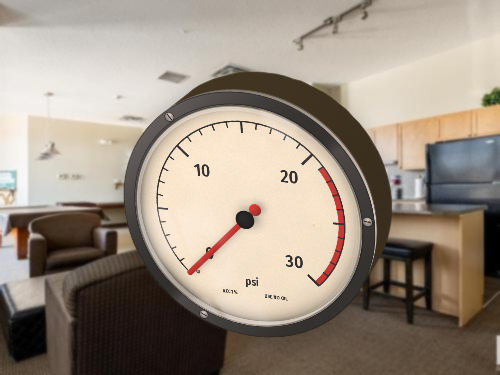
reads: 0
